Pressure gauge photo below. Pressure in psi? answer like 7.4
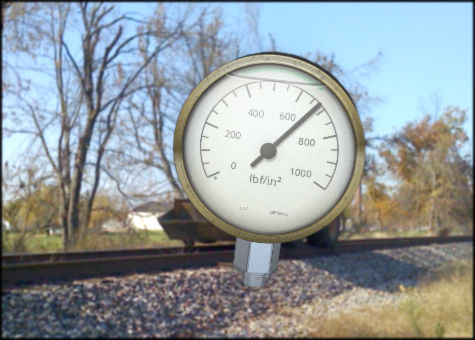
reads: 675
